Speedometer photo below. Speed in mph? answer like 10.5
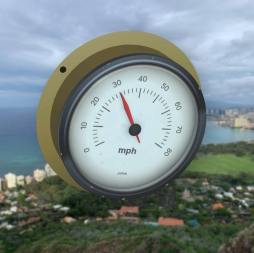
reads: 30
